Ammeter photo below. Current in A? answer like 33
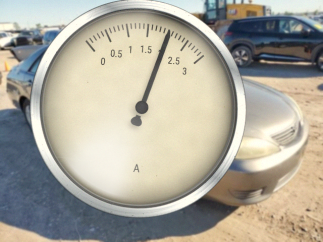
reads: 2
